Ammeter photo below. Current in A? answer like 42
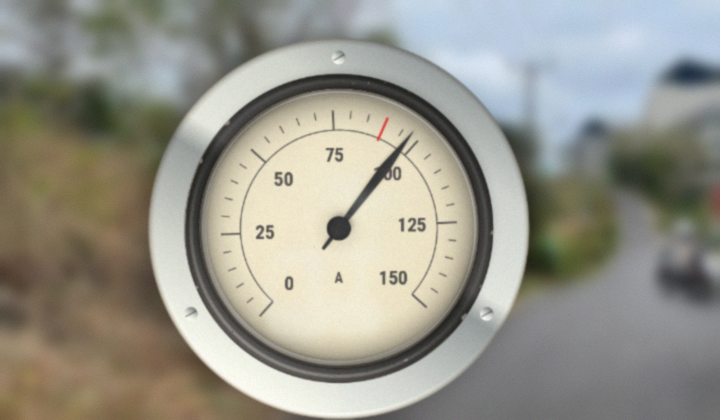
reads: 97.5
